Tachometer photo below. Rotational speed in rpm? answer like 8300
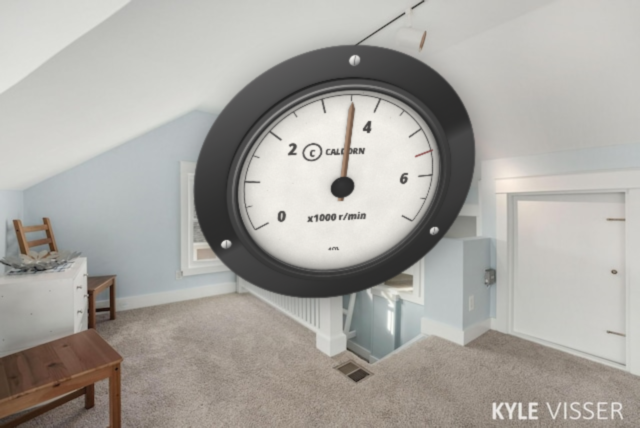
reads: 3500
